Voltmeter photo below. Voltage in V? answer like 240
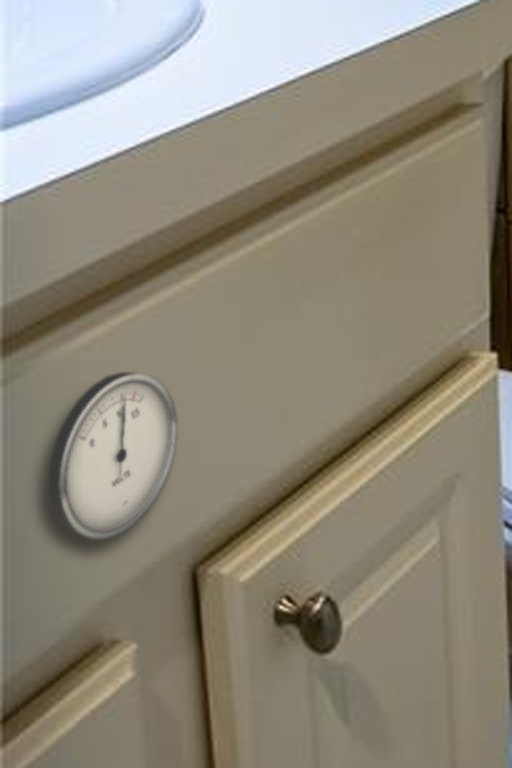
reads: 10
